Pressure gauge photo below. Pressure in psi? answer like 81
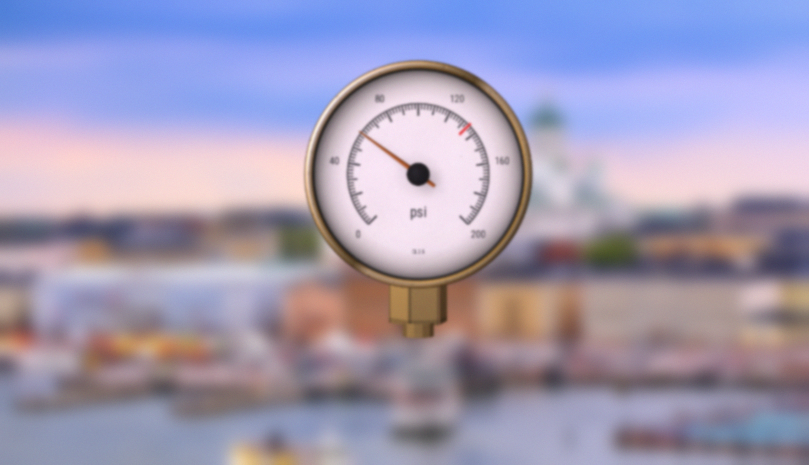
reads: 60
